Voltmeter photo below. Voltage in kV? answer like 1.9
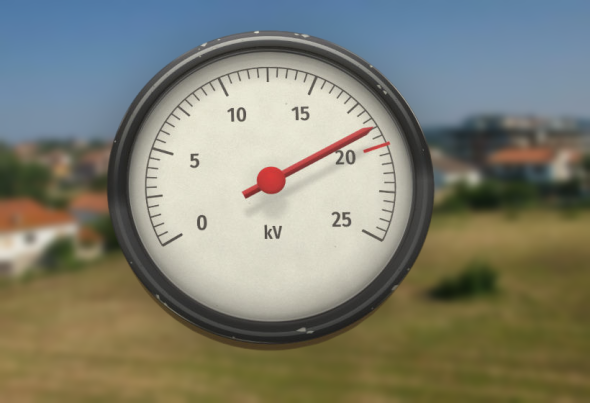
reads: 19
